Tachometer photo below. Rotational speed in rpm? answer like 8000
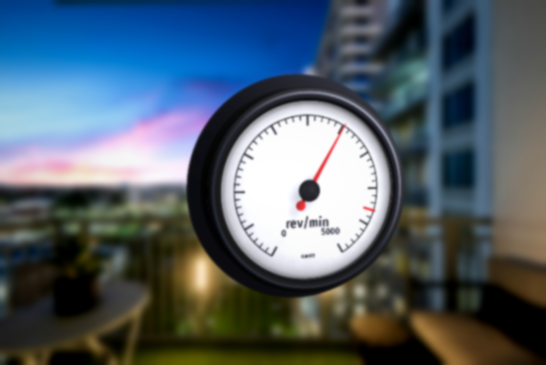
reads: 3000
